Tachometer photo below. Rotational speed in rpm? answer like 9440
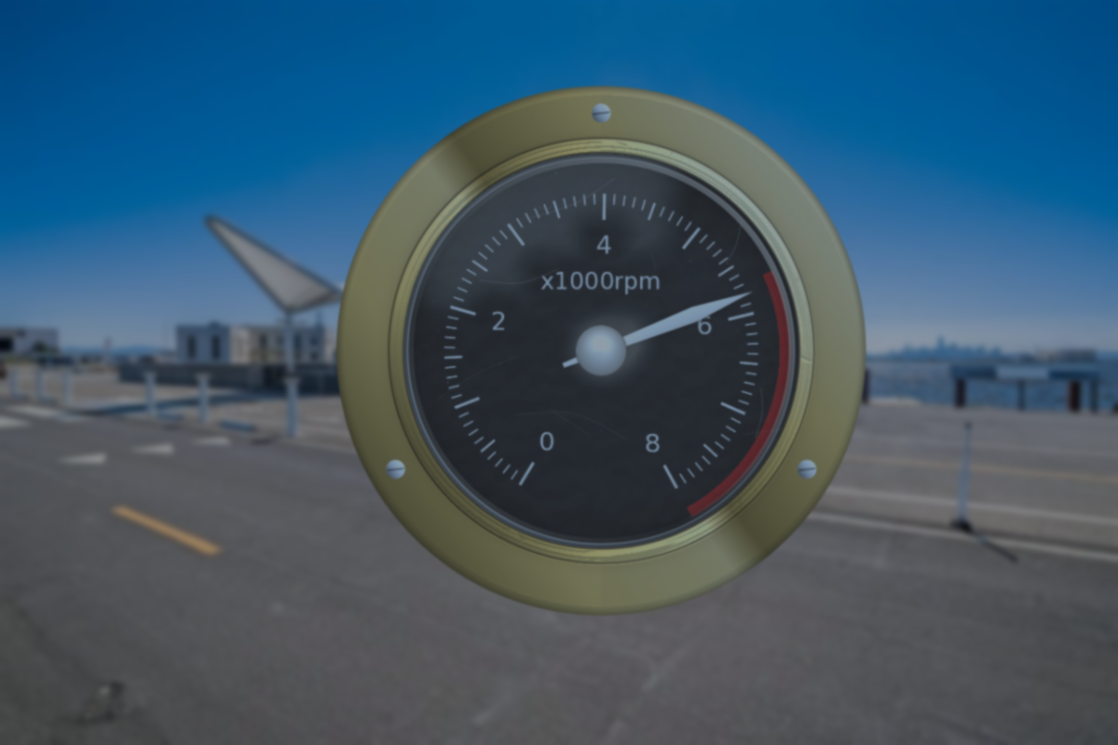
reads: 5800
